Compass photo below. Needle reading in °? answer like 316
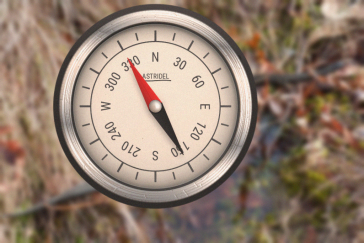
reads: 330
